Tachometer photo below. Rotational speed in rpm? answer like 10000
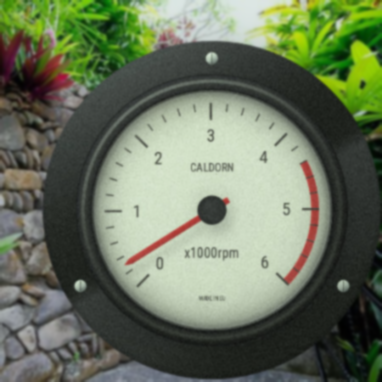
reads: 300
